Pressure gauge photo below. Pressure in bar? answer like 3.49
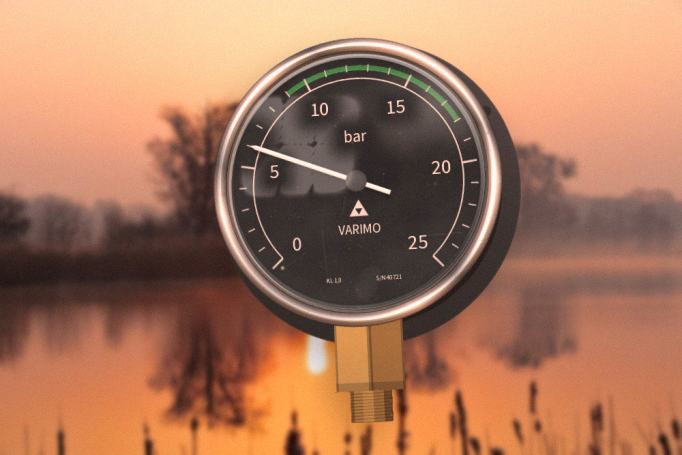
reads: 6
